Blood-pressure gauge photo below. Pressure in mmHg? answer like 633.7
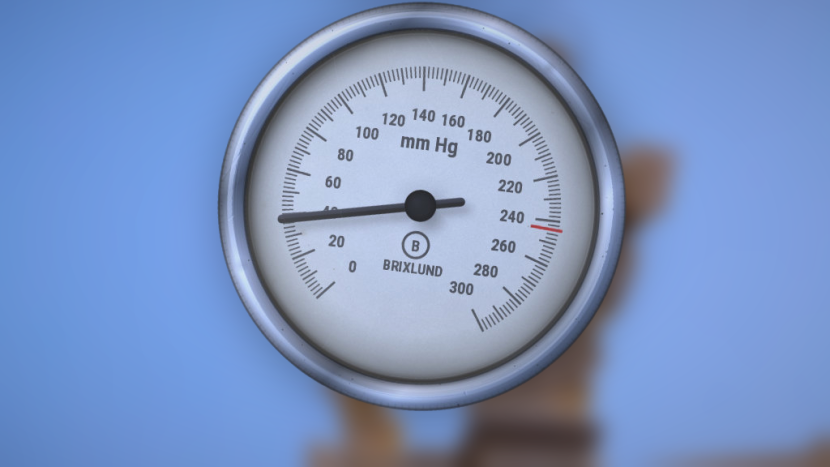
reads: 38
